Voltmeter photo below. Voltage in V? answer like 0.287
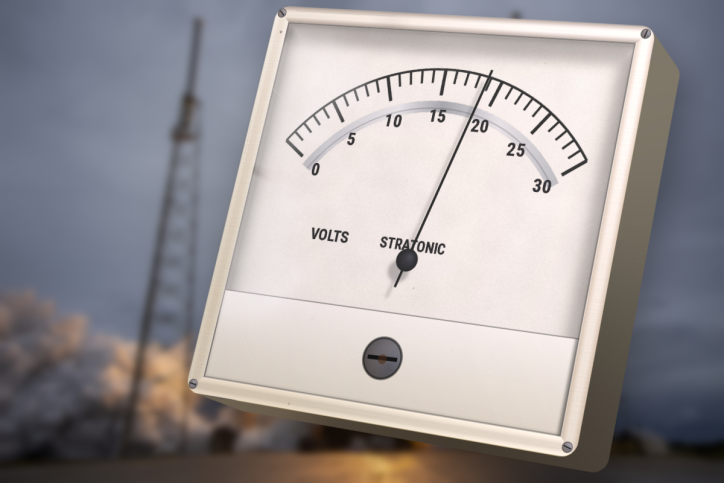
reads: 19
